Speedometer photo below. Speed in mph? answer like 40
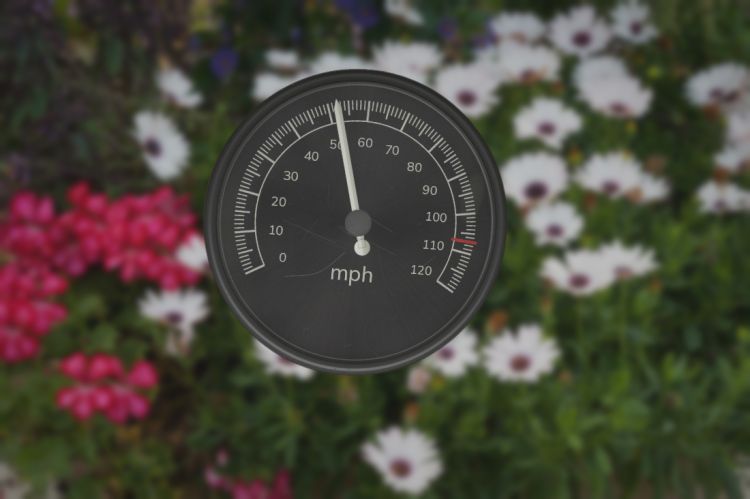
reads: 52
